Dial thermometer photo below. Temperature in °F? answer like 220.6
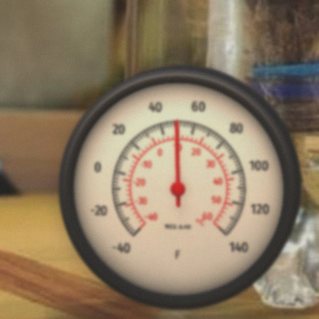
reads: 50
